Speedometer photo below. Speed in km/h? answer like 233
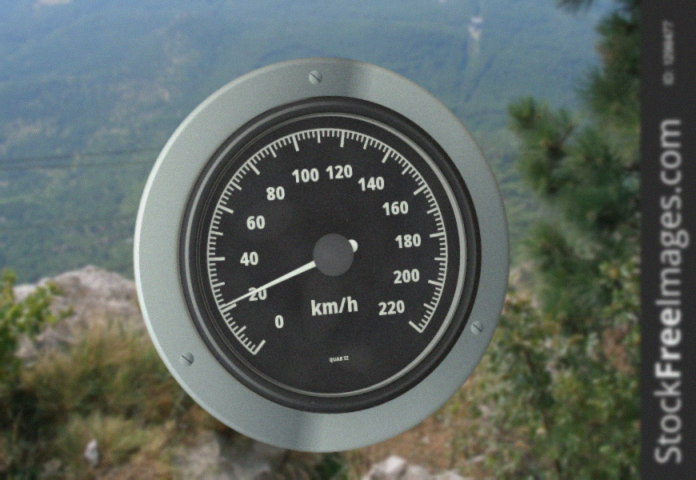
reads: 22
